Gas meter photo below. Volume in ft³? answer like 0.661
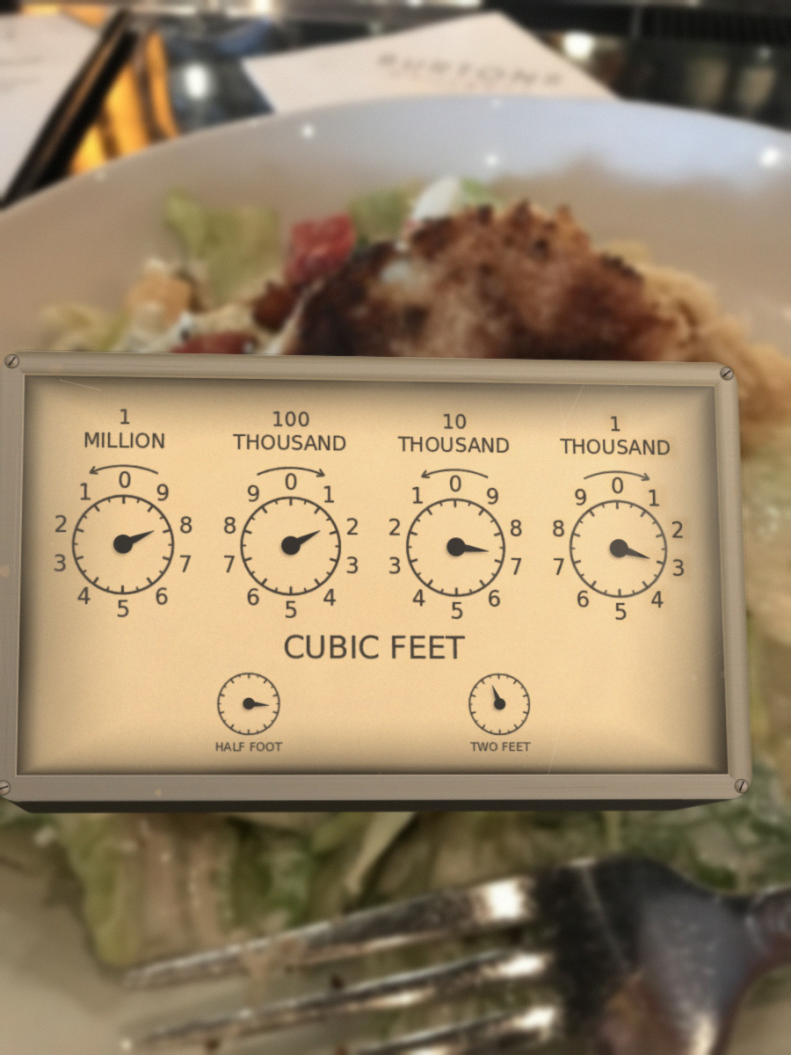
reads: 817300
